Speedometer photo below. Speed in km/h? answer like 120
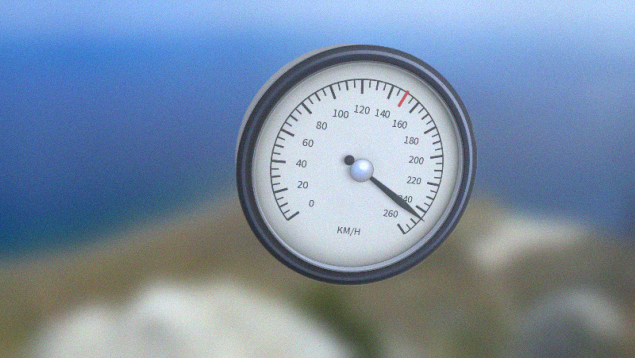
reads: 245
